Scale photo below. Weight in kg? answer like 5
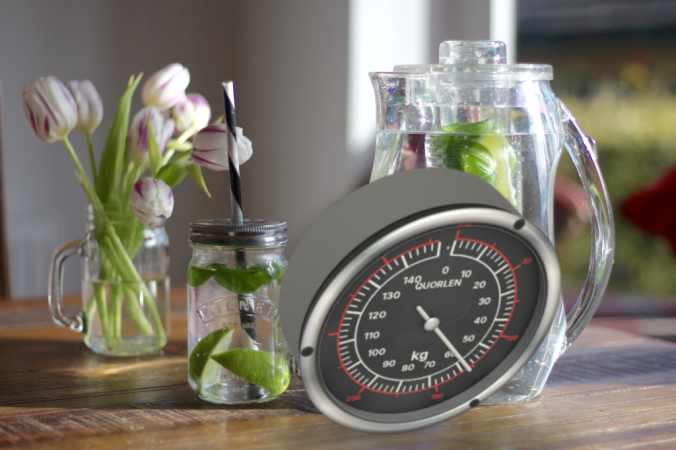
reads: 58
